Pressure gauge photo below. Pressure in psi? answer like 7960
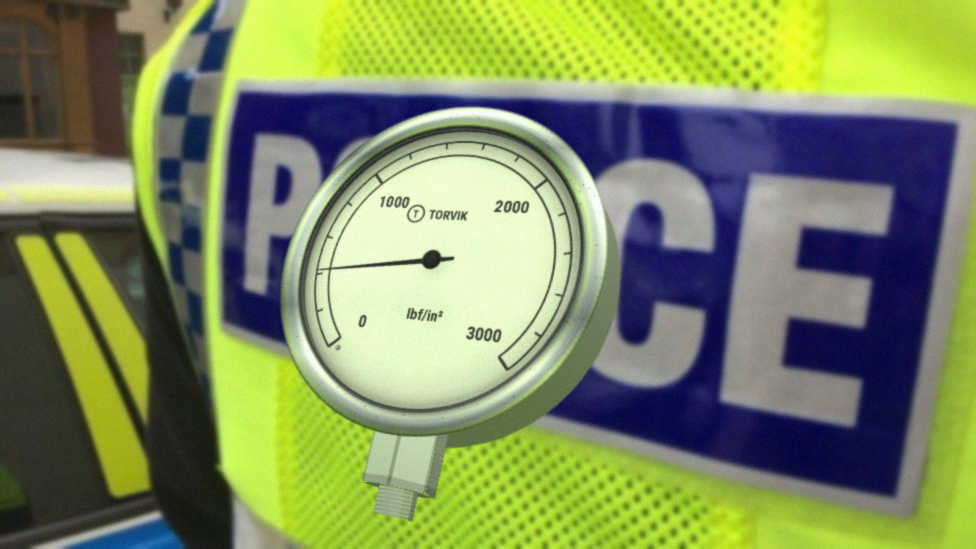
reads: 400
